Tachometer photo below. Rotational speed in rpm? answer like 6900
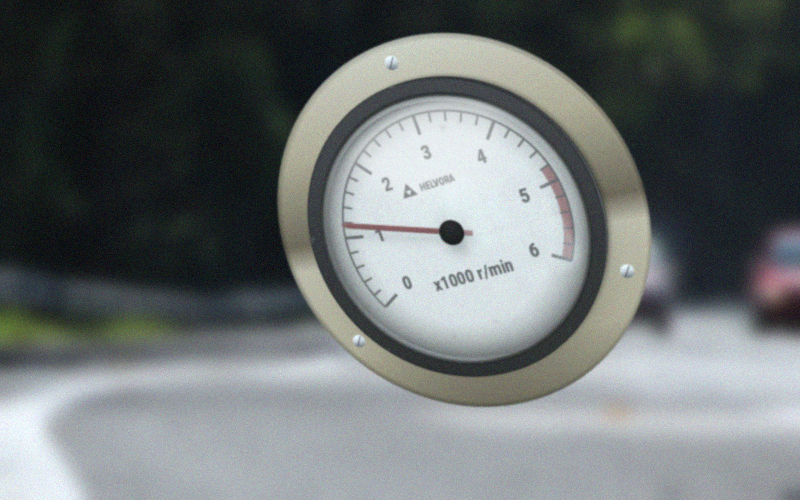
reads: 1200
